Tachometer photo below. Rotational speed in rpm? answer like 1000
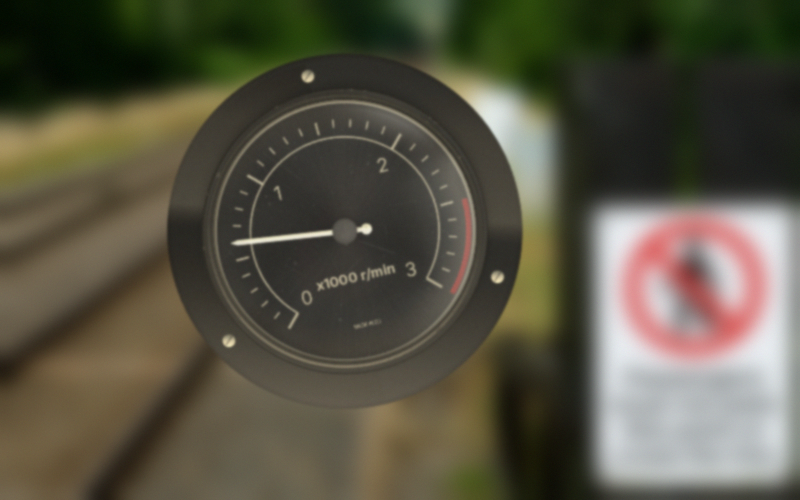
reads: 600
